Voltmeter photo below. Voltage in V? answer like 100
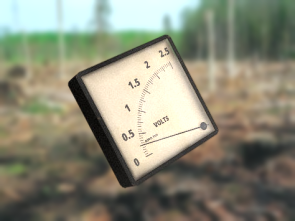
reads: 0.25
